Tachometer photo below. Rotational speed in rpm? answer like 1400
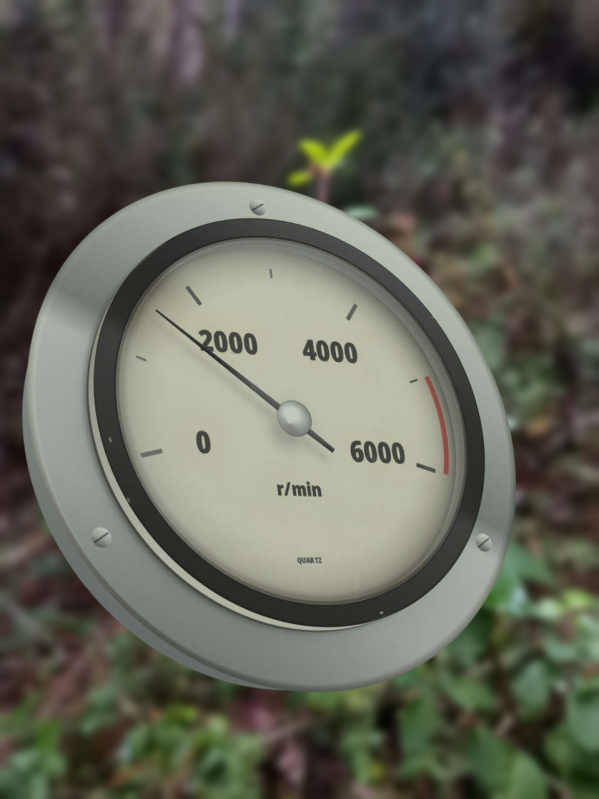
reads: 1500
